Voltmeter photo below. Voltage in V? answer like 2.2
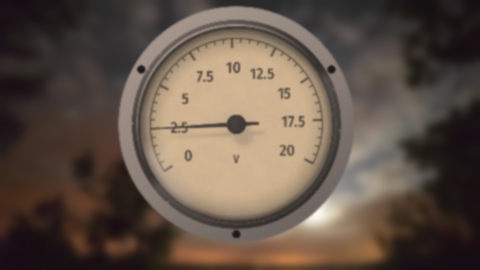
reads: 2.5
